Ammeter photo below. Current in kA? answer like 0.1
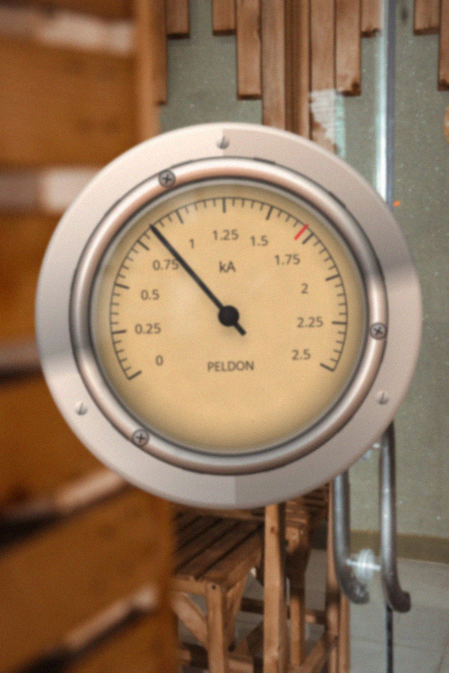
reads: 0.85
